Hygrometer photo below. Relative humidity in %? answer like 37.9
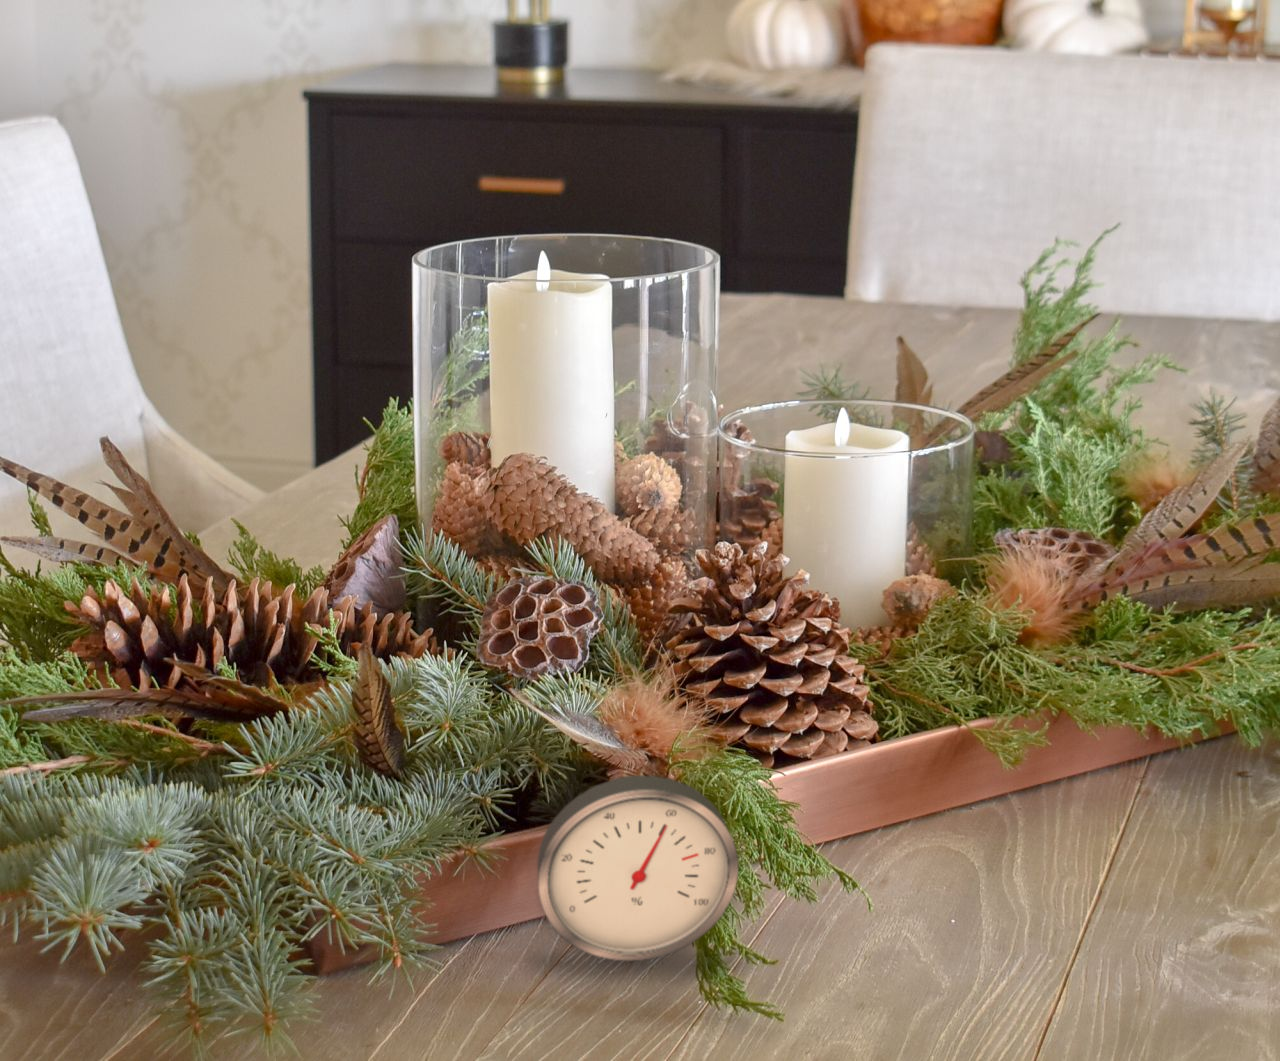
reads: 60
